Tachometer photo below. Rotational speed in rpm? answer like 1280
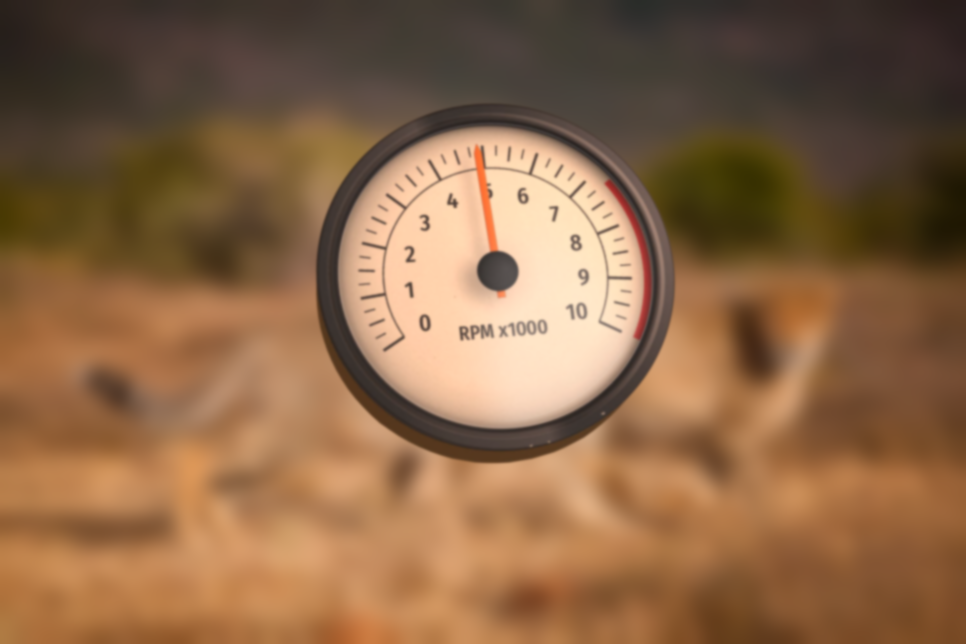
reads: 4875
